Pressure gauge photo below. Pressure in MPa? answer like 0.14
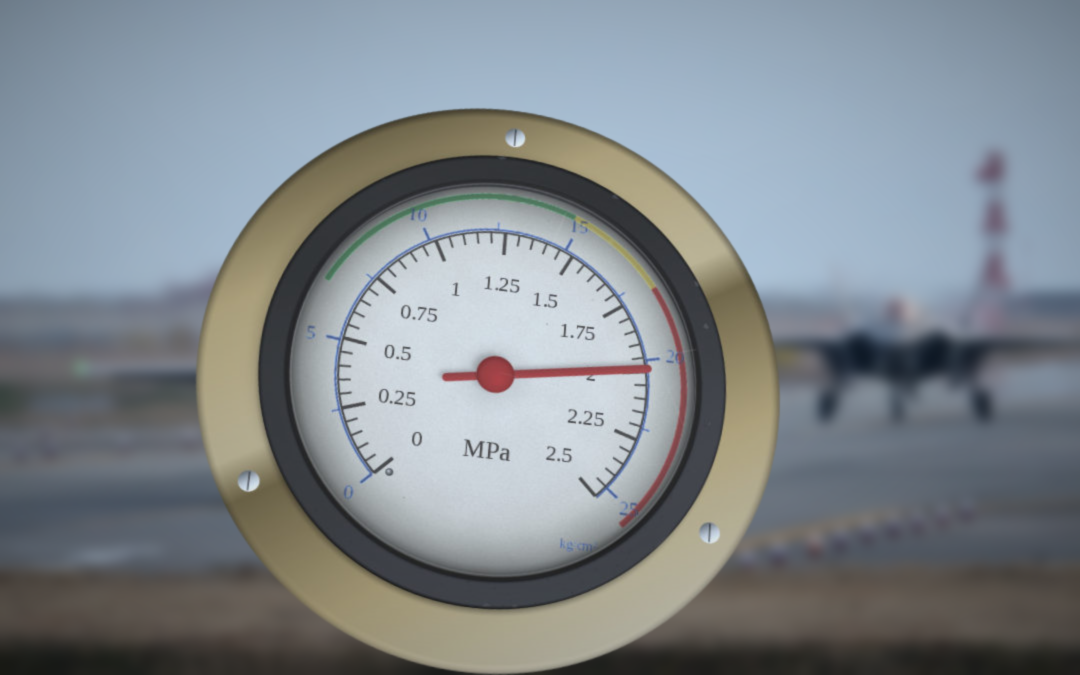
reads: 2
